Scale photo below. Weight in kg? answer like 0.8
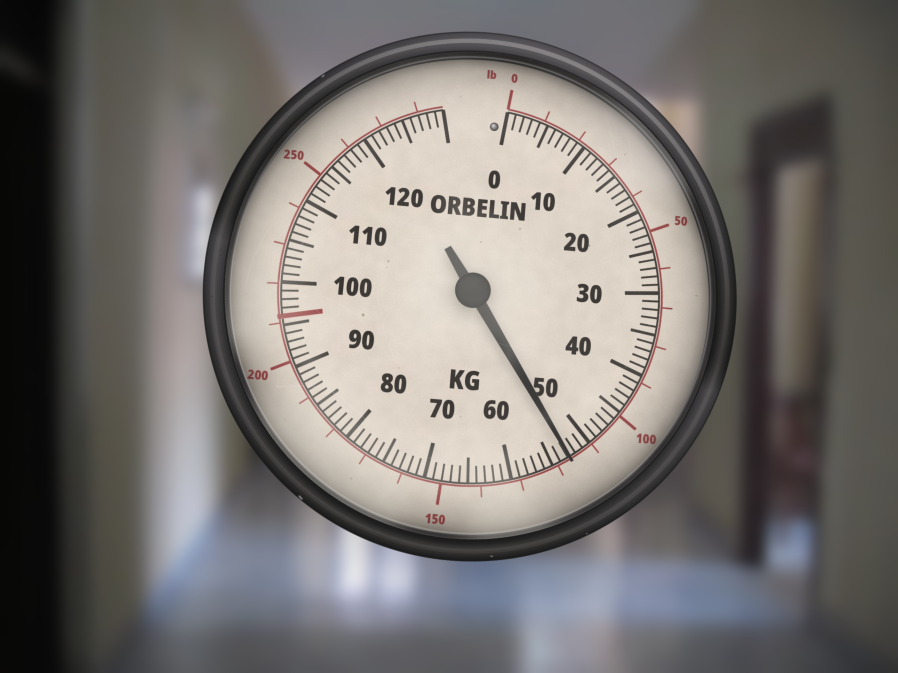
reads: 53
